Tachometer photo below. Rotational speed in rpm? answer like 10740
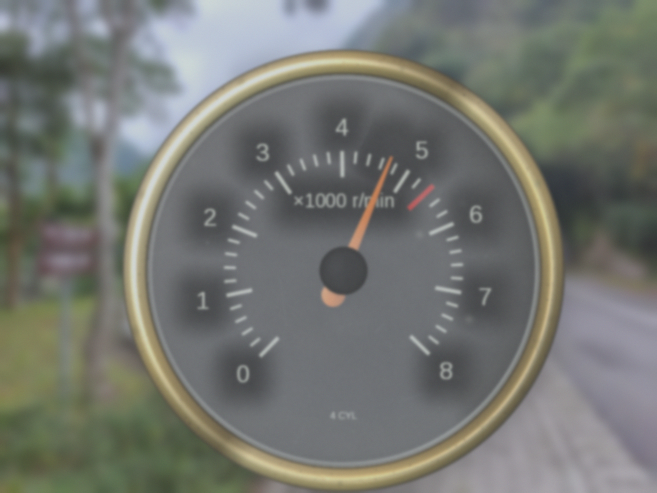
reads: 4700
